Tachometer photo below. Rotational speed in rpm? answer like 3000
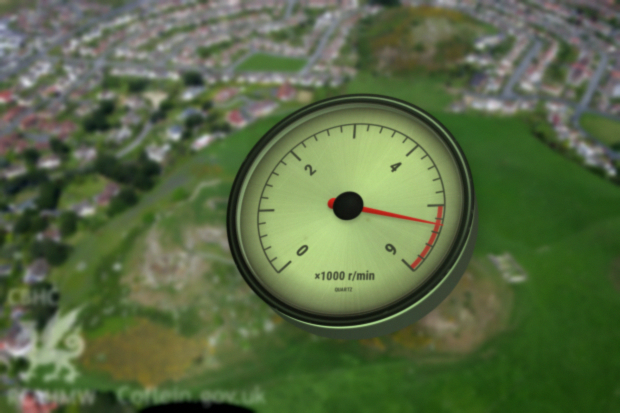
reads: 5300
